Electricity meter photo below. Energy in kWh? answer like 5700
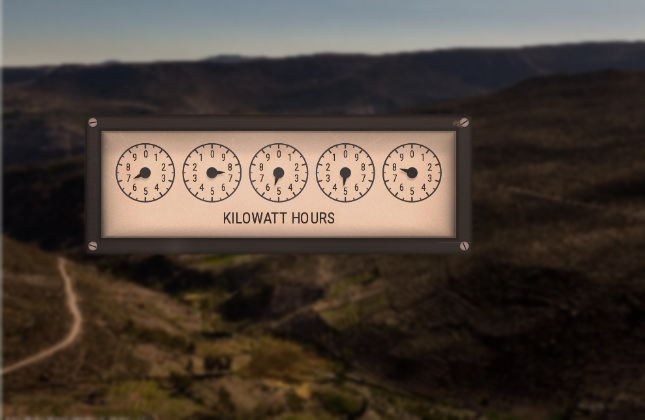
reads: 67548
